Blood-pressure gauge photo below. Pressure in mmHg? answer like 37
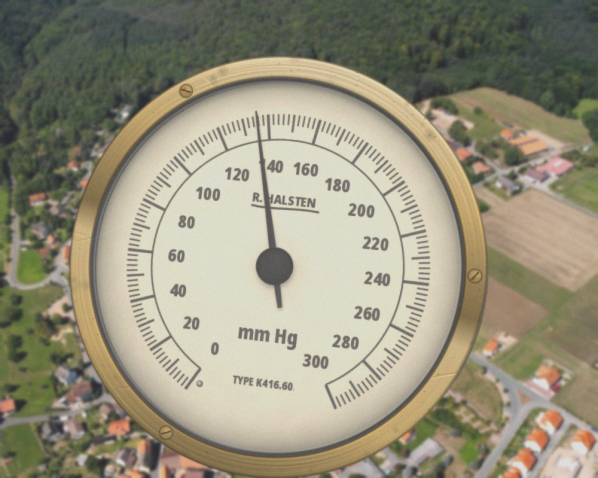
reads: 136
